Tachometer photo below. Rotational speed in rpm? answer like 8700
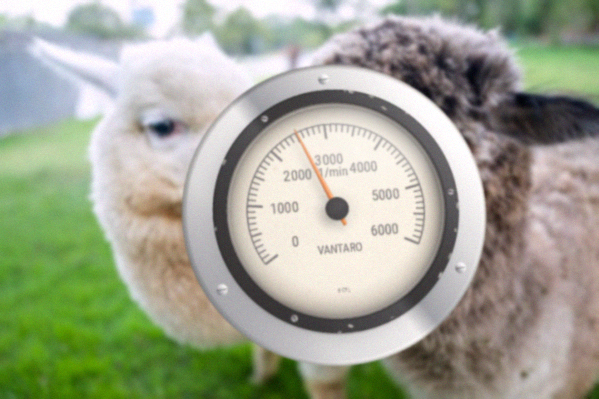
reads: 2500
